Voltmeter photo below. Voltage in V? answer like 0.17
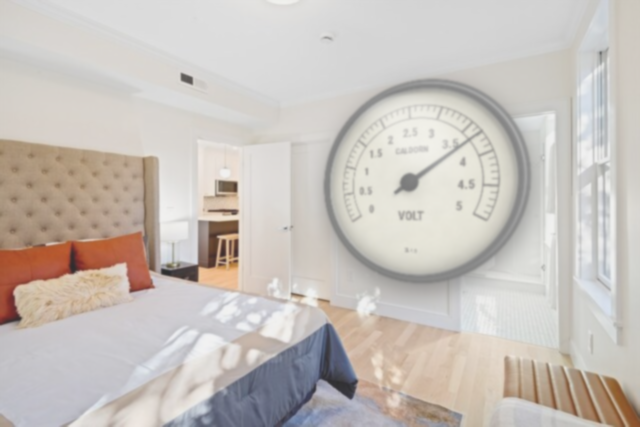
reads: 3.7
